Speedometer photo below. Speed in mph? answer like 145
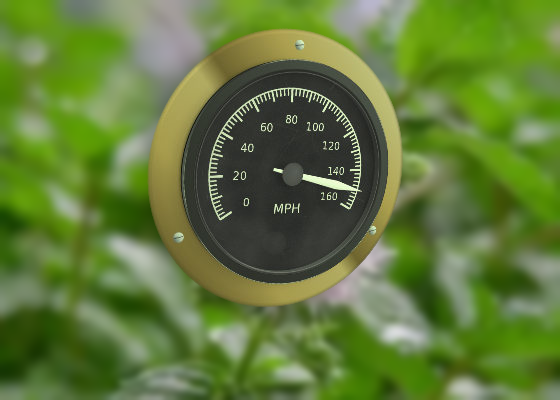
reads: 150
